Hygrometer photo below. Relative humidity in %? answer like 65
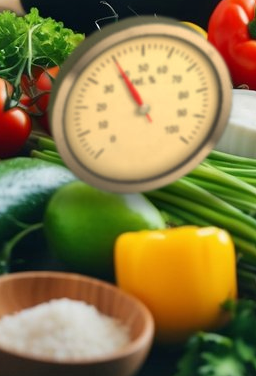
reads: 40
